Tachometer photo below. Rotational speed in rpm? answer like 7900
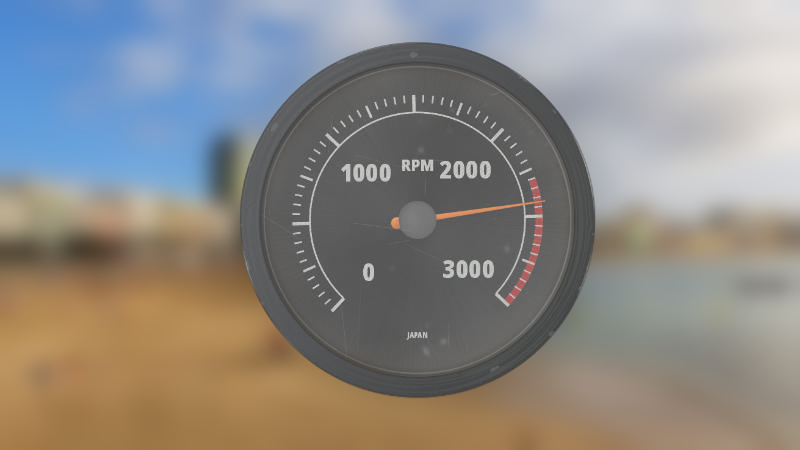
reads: 2425
